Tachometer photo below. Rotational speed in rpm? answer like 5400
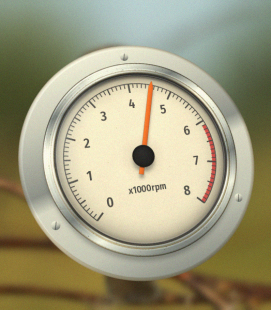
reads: 4500
